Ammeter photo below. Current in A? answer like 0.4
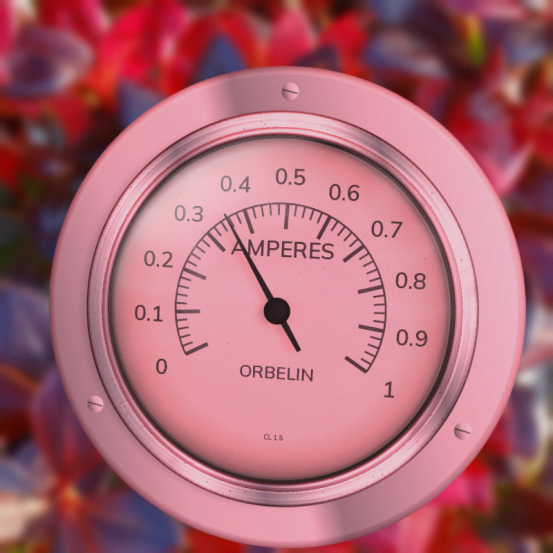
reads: 0.36
